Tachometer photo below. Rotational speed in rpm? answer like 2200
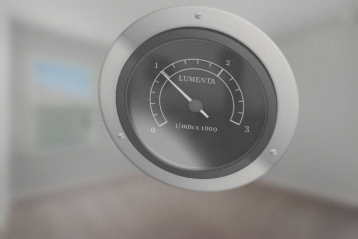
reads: 1000
